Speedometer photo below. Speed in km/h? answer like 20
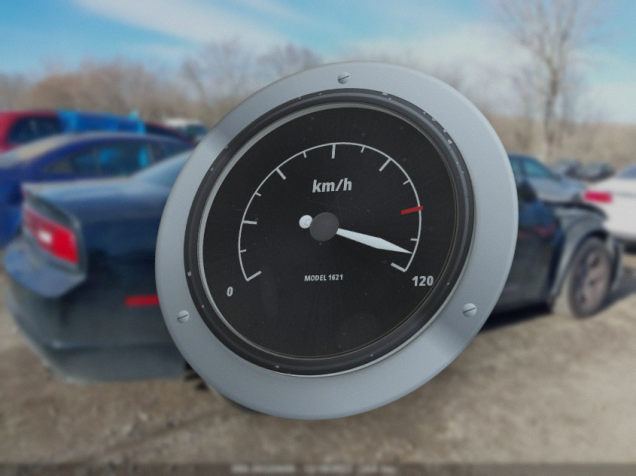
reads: 115
